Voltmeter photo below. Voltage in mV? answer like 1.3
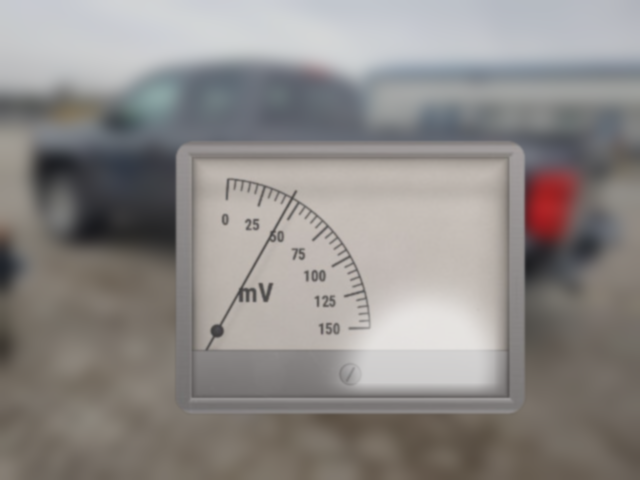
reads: 45
